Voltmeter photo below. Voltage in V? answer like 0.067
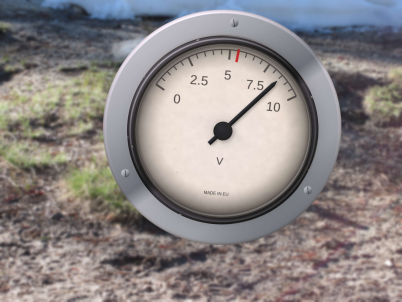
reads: 8.5
